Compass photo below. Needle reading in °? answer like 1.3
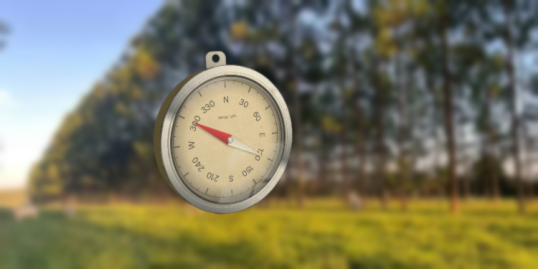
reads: 300
